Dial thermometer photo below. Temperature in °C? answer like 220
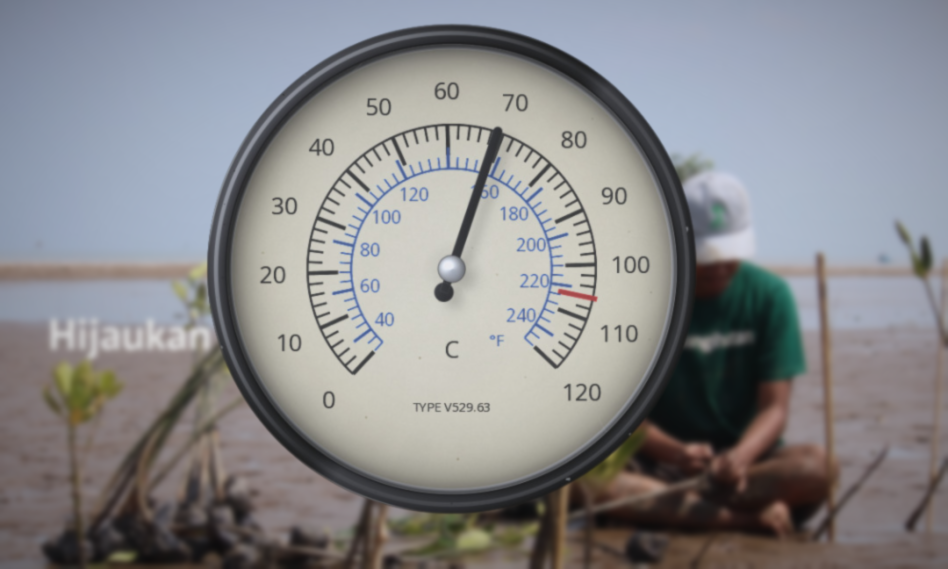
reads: 69
